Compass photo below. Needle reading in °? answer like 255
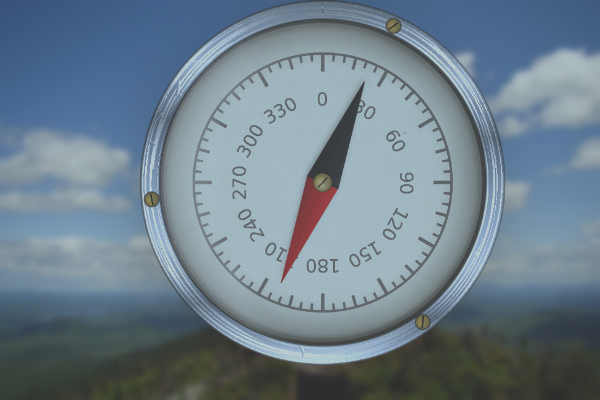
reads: 202.5
